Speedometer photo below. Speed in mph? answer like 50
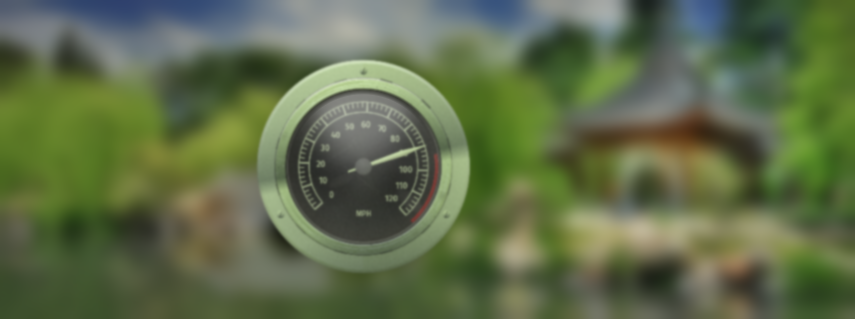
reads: 90
